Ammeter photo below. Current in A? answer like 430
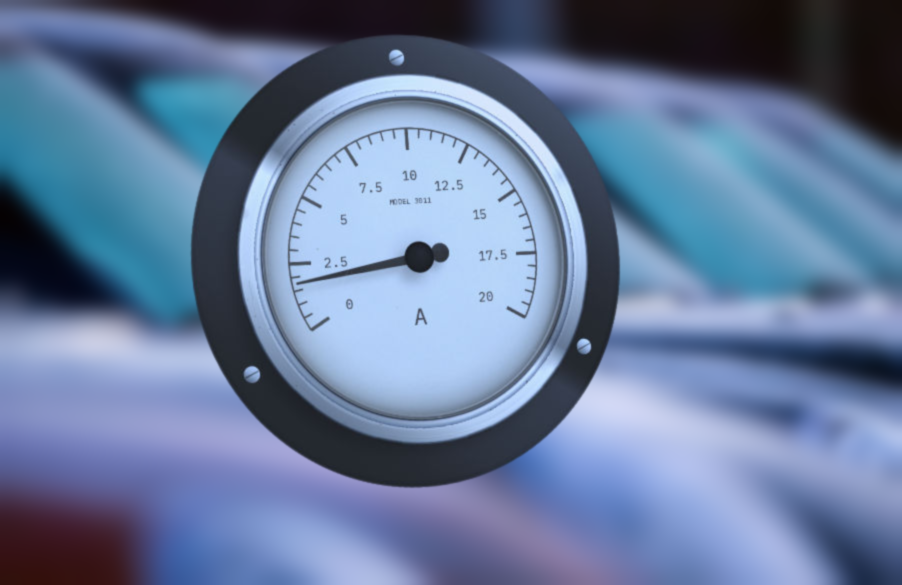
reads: 1.75
